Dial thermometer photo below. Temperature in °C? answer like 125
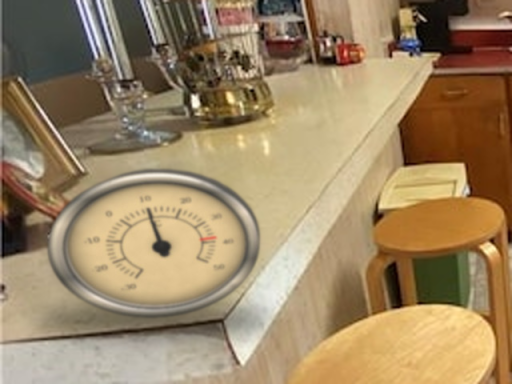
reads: 10
